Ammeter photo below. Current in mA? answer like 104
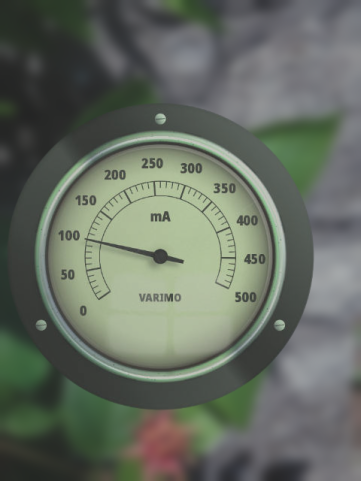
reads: 100
